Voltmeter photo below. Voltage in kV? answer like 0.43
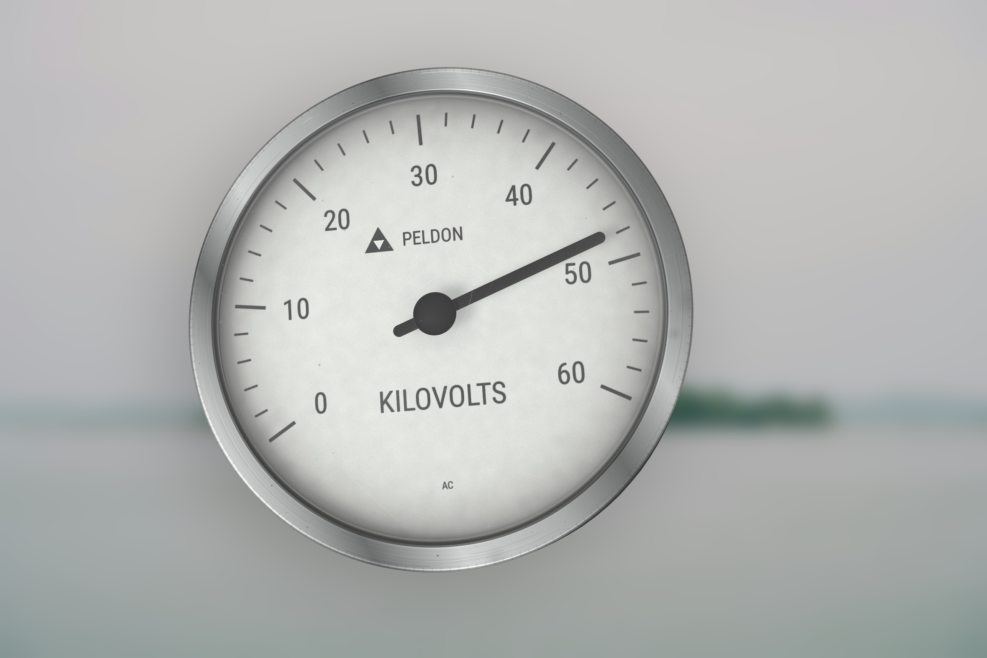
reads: 48
